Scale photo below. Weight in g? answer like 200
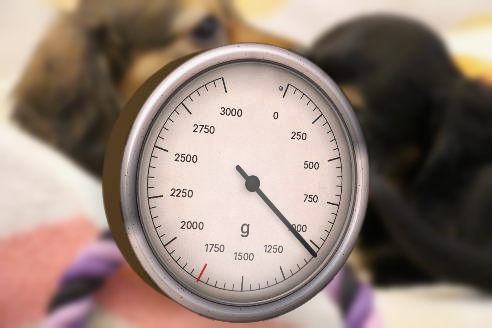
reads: 1050
